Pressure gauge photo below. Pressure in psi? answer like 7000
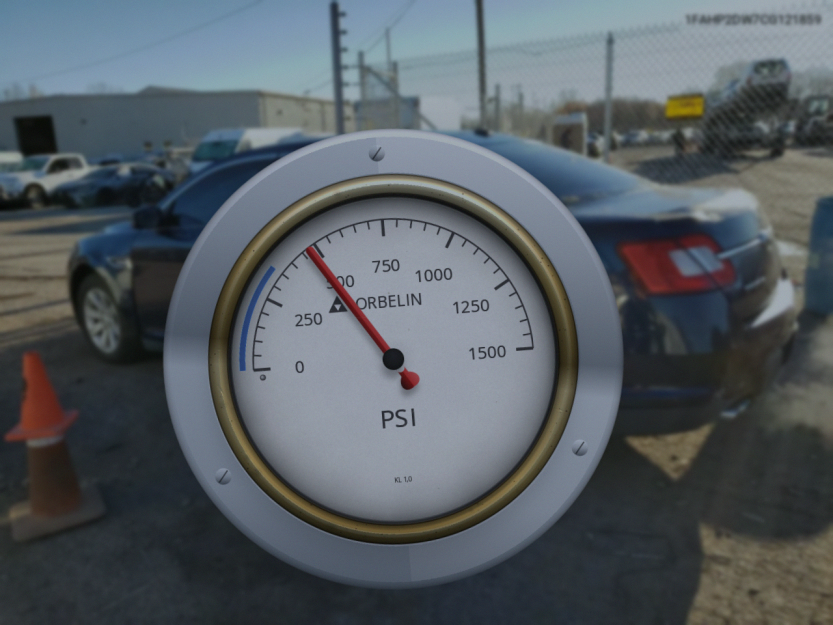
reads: 475
